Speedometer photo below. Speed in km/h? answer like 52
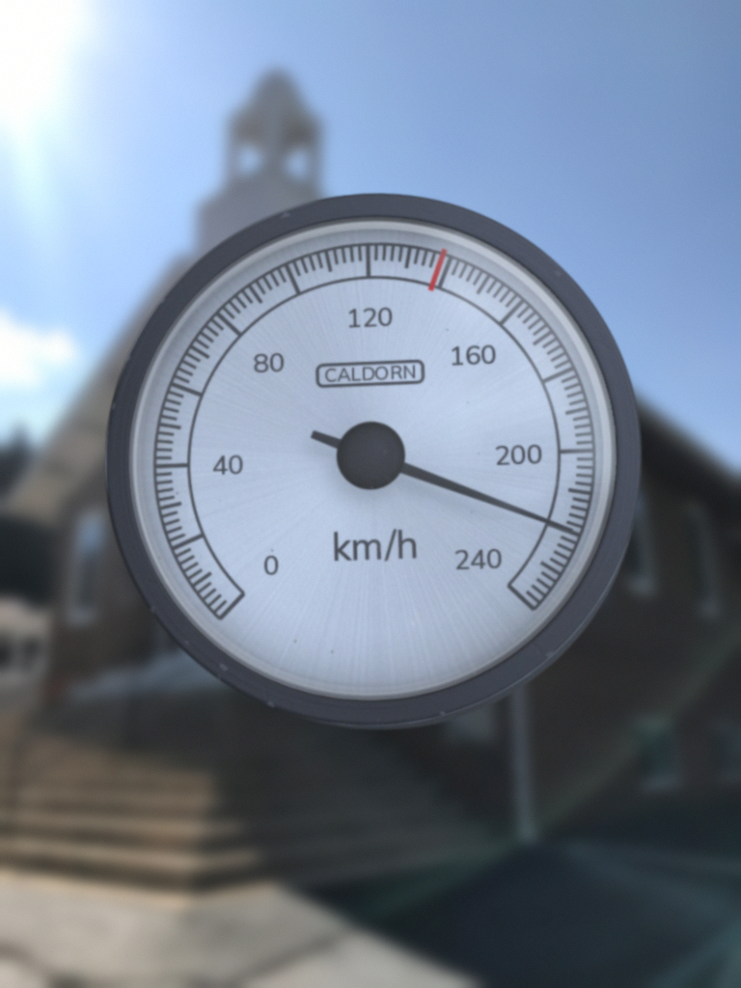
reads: 220
